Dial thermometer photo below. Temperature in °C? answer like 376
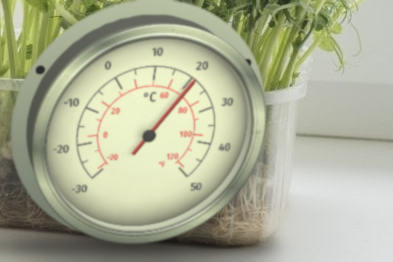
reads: 20
